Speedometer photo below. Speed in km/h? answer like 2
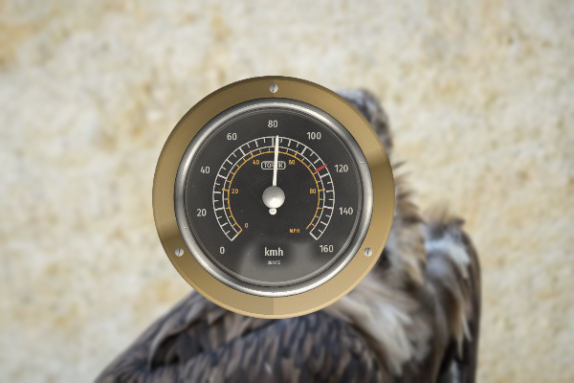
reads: 82.5
